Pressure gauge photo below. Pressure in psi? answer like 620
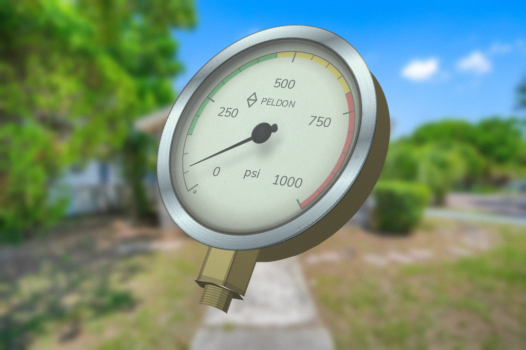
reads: 50
